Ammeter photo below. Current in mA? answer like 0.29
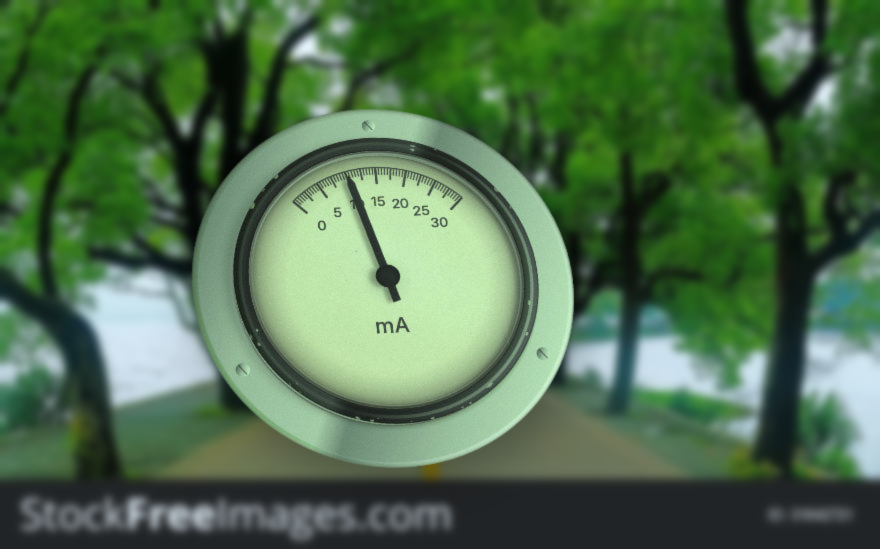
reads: 10
